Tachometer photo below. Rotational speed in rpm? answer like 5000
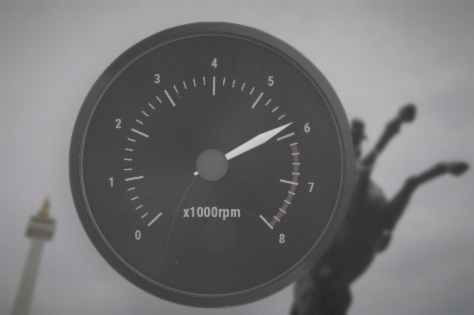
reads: 5800
